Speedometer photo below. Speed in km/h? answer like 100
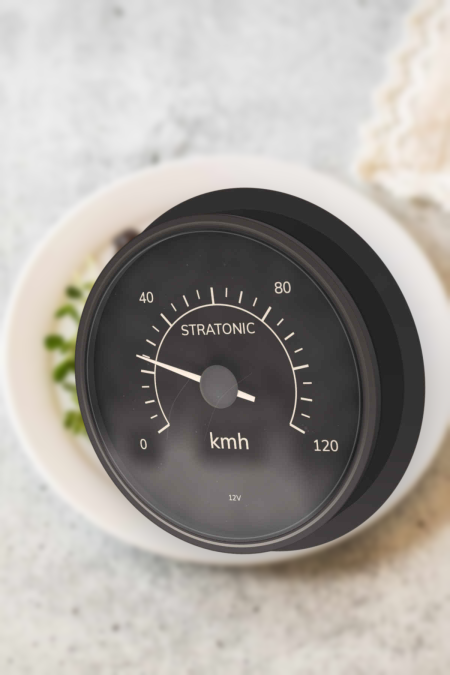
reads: 25
